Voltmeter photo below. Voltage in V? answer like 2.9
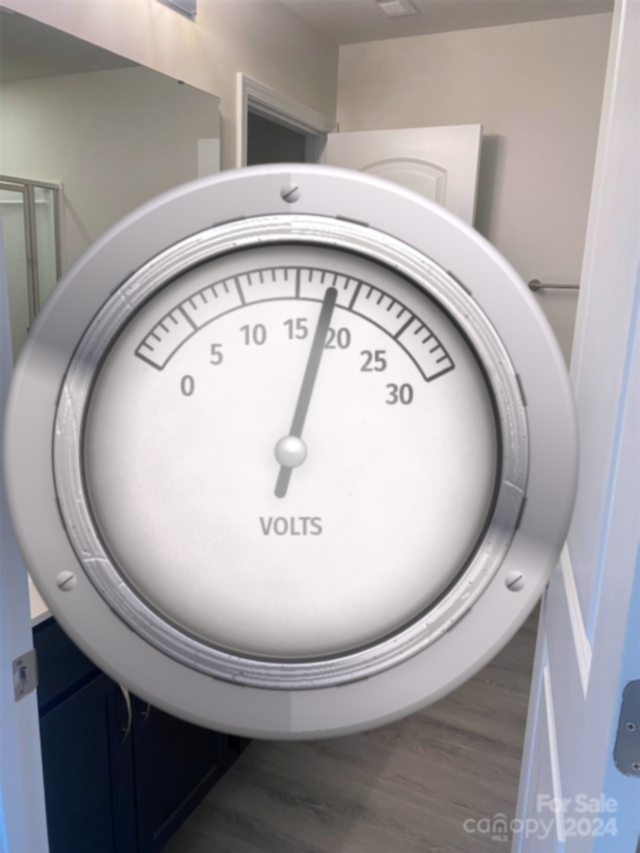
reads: 18
